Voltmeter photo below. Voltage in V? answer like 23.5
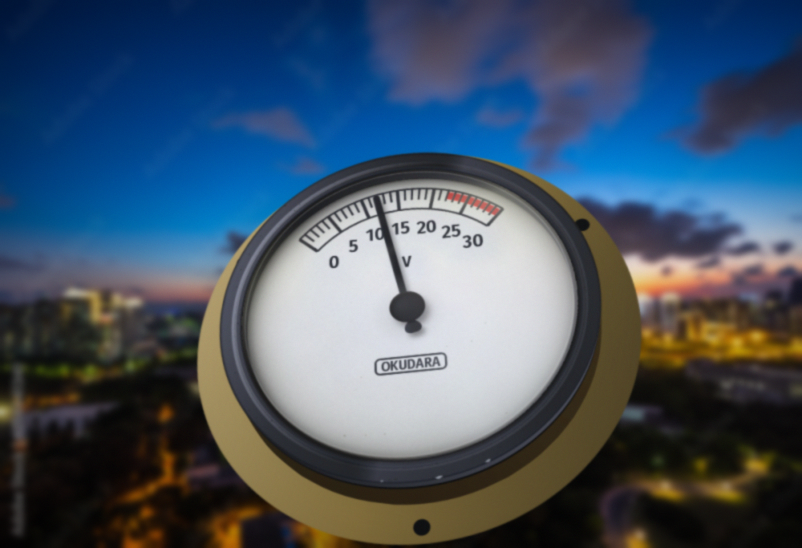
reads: 12
